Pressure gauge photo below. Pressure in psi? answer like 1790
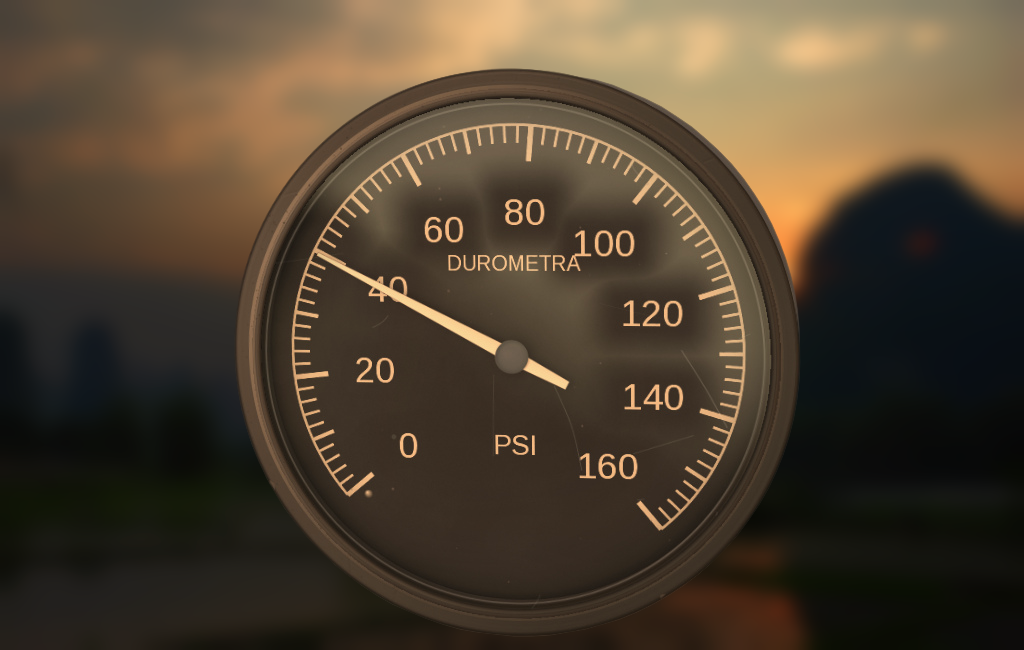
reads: 40
